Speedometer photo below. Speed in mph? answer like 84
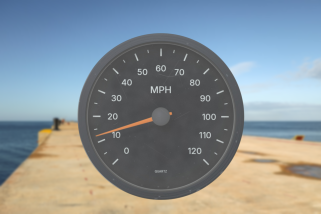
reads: 12.5
